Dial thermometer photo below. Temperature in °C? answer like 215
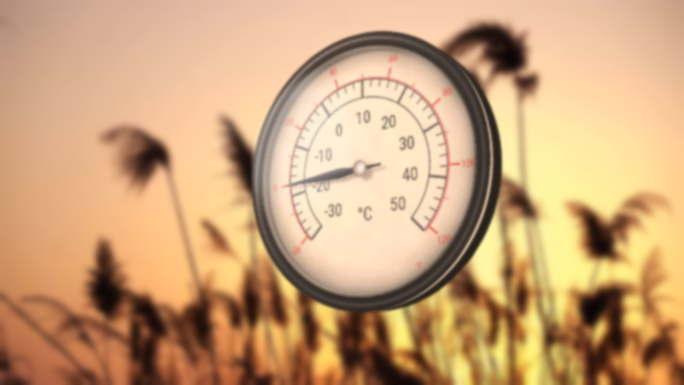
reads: -18
